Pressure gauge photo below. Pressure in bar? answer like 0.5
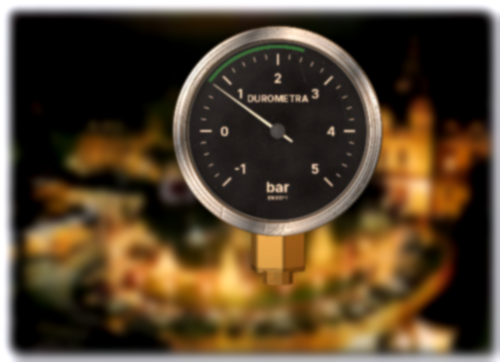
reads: 0.8
